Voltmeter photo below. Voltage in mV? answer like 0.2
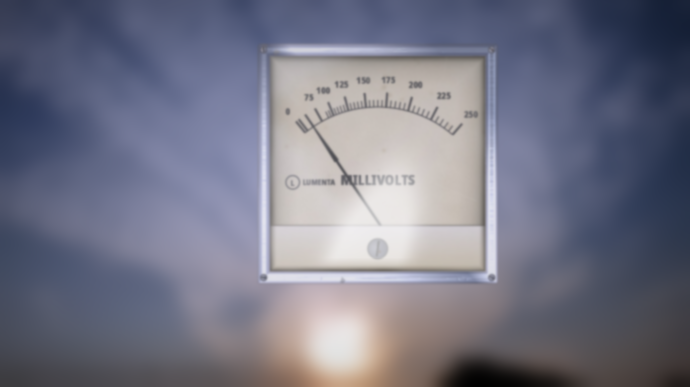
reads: 50
